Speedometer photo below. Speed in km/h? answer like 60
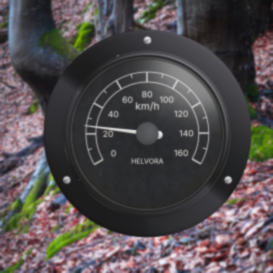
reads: 25
